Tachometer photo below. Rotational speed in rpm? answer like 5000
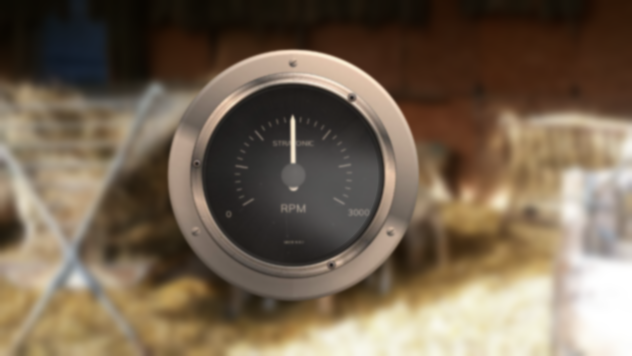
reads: 1500
